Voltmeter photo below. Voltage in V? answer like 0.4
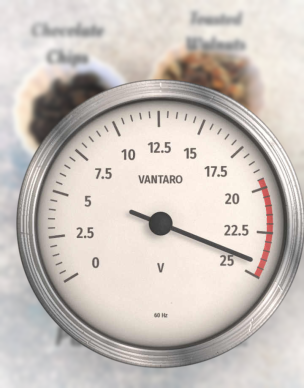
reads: 24.25
